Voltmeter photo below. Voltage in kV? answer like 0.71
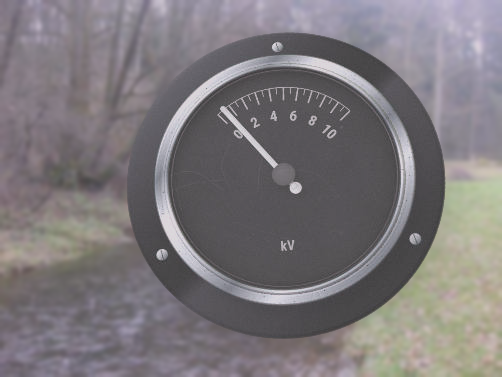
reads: 0.5
